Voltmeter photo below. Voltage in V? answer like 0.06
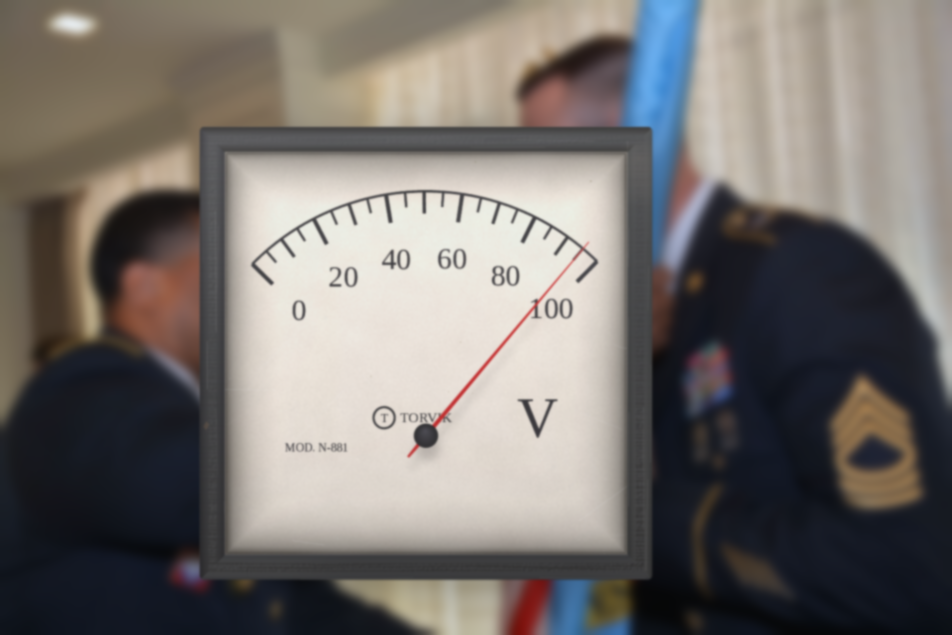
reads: 95
